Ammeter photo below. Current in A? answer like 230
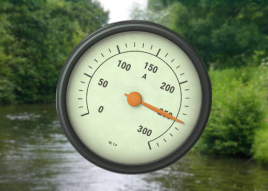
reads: 250
